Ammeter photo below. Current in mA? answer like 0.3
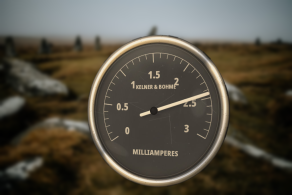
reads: 2.45
